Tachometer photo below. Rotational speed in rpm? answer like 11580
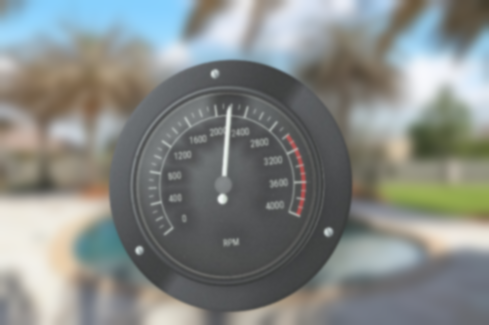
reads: 2200
